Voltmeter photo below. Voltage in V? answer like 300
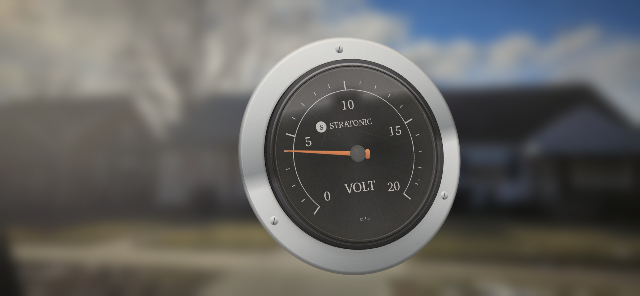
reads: 4
